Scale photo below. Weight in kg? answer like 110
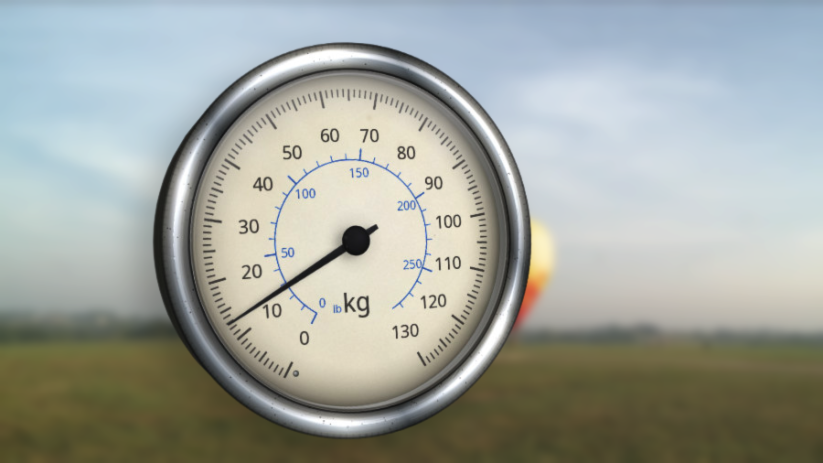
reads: 13
